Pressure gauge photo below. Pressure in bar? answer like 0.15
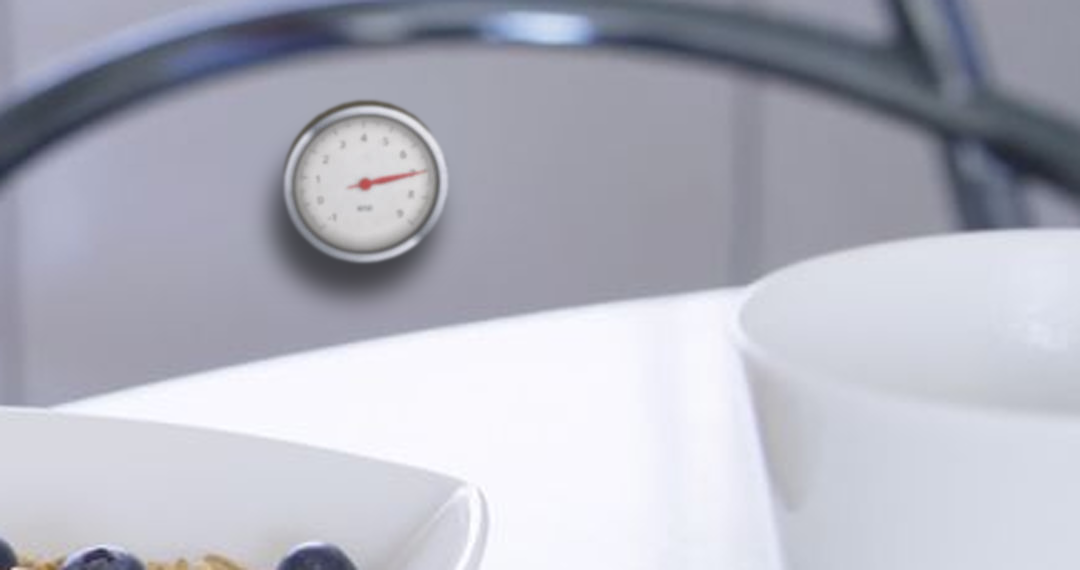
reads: 7
